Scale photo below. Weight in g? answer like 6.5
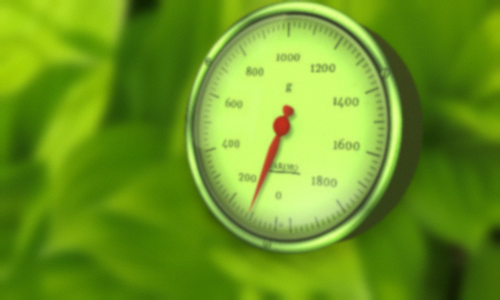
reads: 100
